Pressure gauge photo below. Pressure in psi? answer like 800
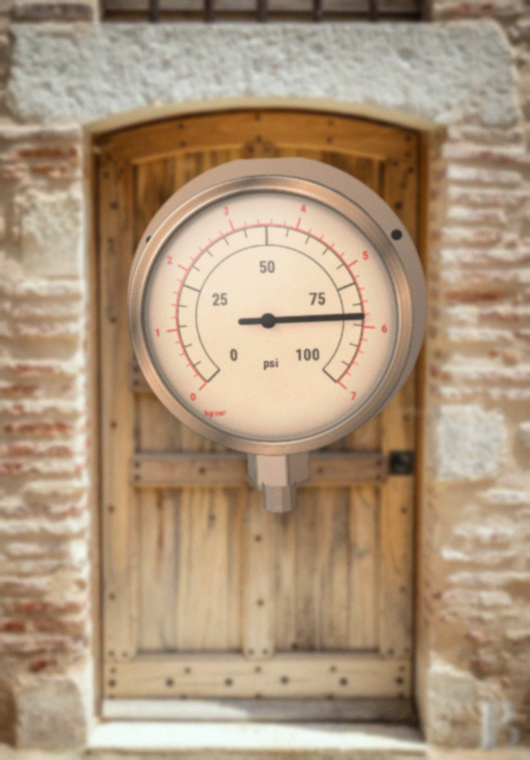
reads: 82.5
